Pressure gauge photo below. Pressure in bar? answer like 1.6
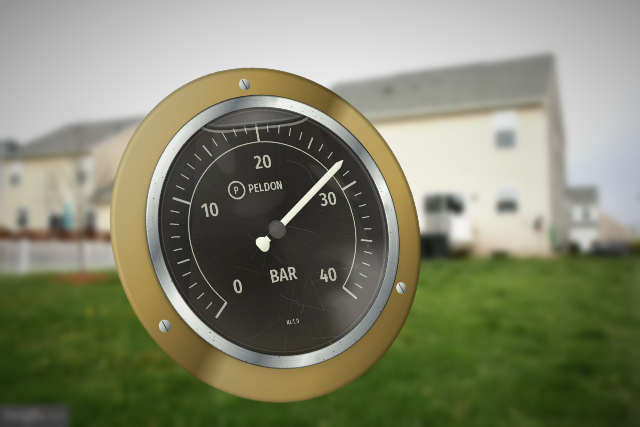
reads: 28
